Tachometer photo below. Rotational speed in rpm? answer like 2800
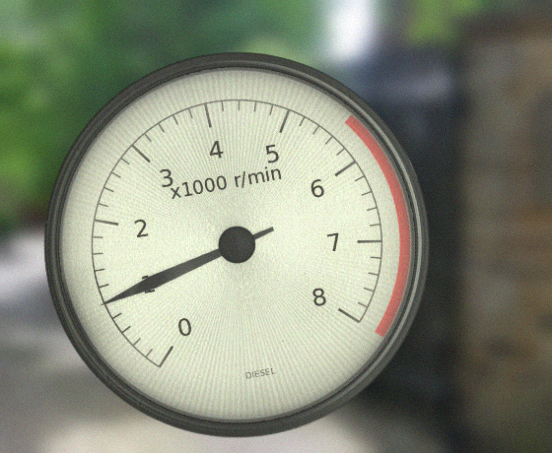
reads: 1000
